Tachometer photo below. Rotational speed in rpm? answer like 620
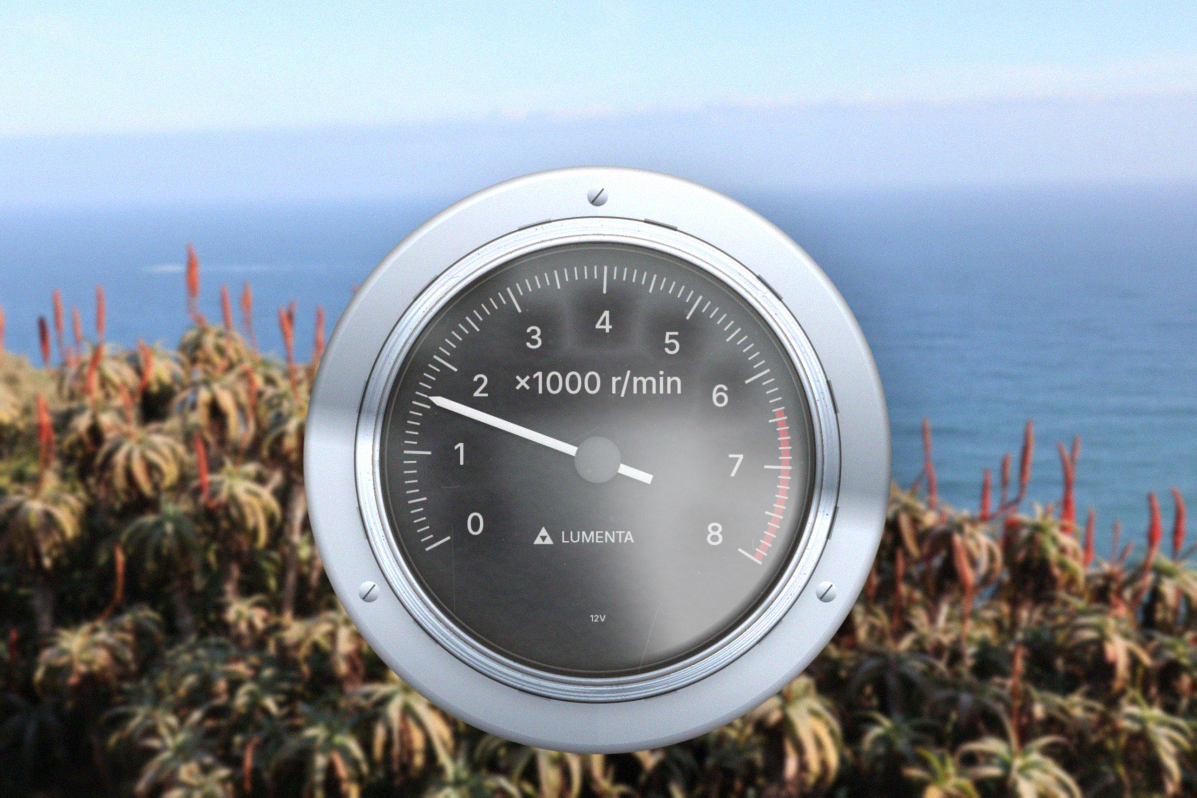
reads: 1600
